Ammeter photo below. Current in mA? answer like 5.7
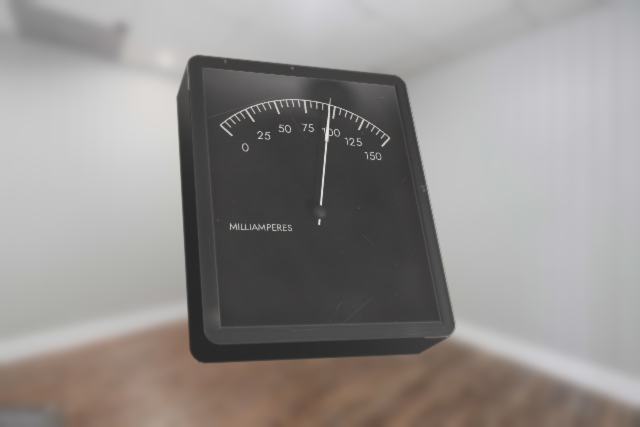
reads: 95
